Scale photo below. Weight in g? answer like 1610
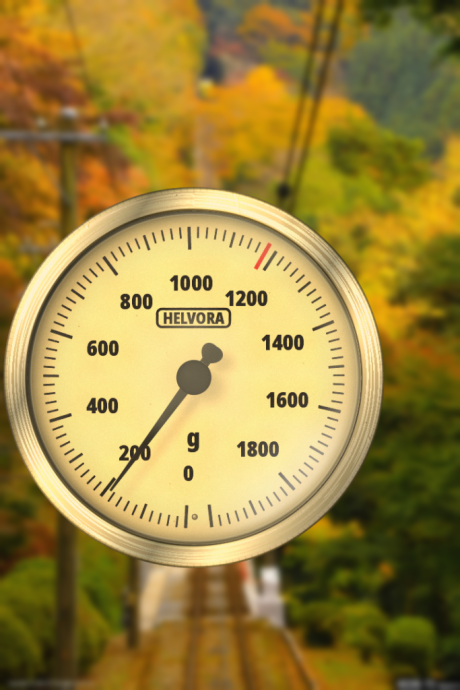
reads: 190
